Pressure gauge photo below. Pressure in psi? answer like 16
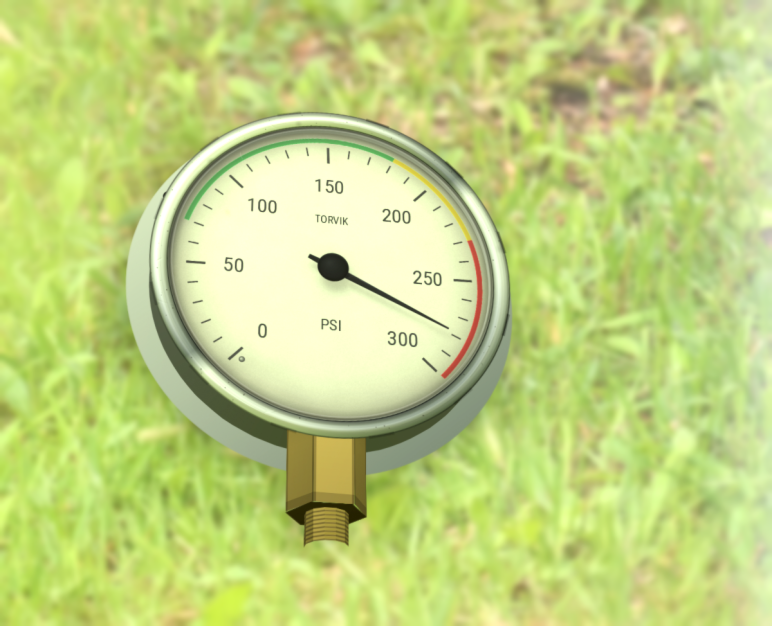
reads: 280
